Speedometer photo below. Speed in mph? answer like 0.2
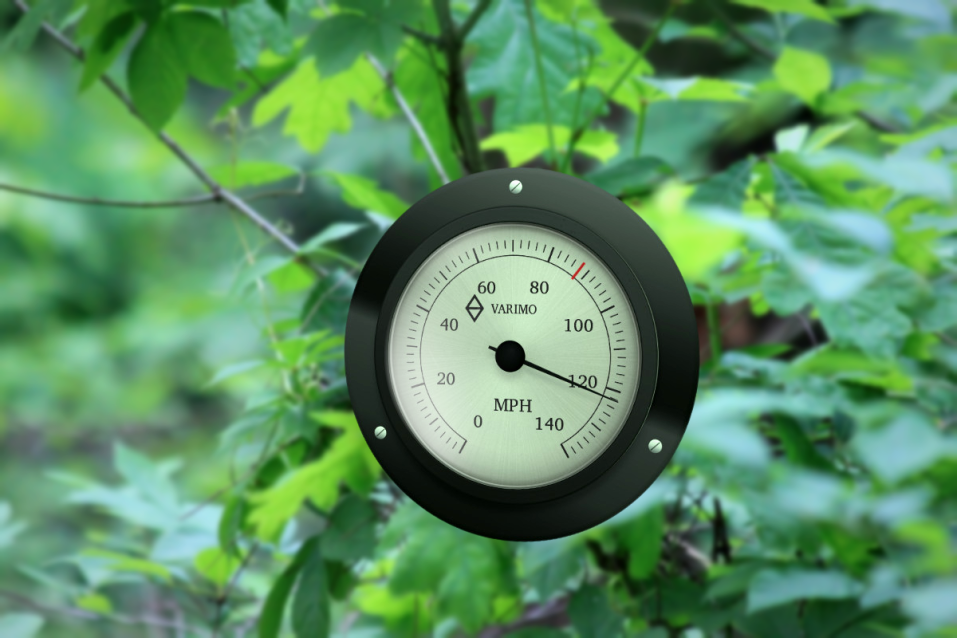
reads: 122
